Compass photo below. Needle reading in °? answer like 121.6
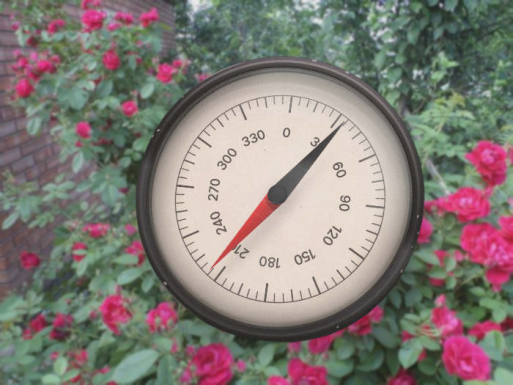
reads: 215
